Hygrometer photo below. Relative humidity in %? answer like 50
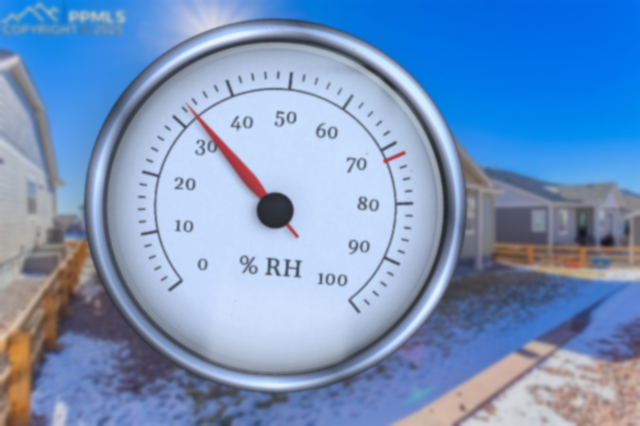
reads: 33
